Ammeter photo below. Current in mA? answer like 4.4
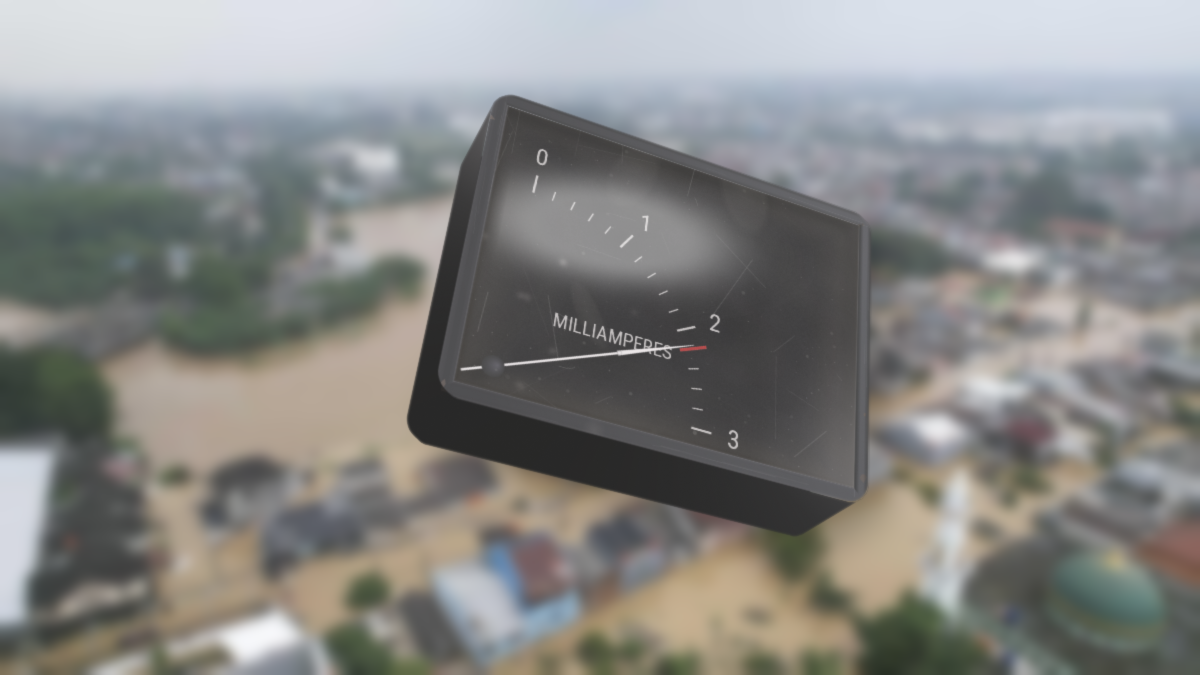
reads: 2.2
